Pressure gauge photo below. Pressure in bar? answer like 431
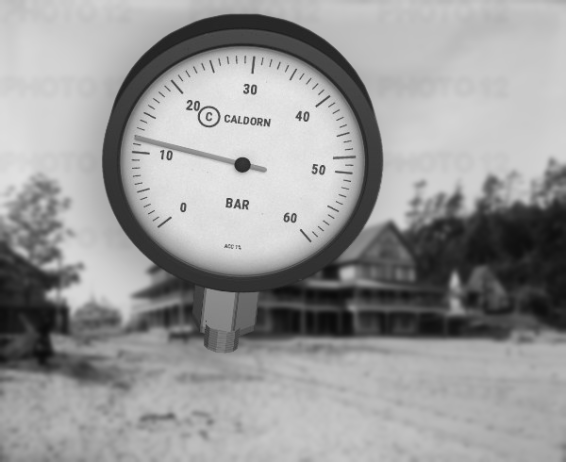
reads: 12
